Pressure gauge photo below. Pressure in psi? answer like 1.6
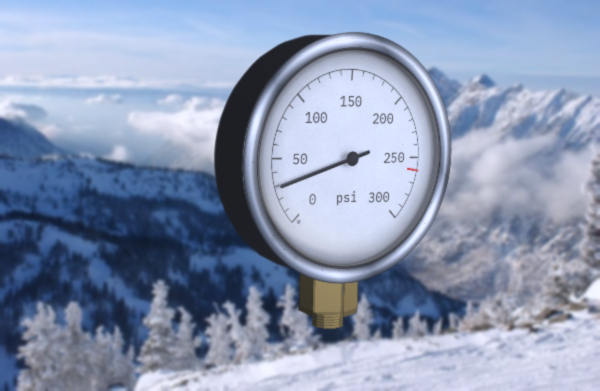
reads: 30
